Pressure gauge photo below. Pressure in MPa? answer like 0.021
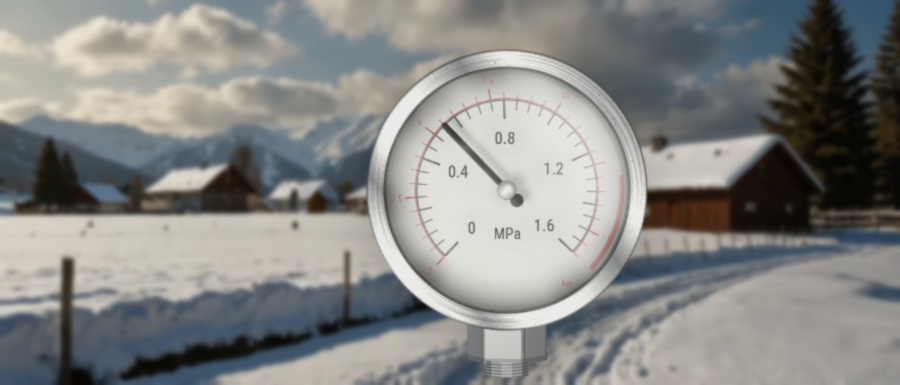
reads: 0.55
